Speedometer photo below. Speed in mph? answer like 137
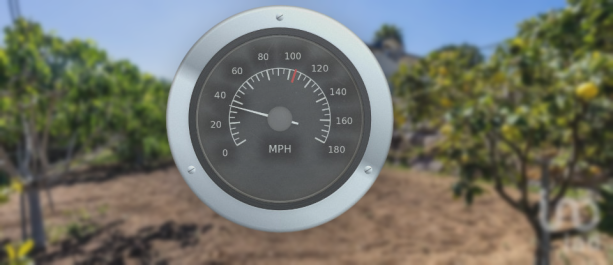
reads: 35
